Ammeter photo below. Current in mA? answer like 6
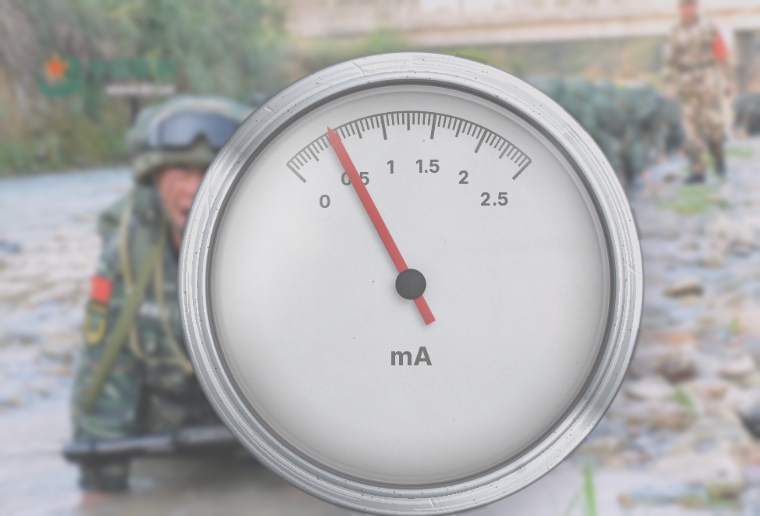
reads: 0.5
